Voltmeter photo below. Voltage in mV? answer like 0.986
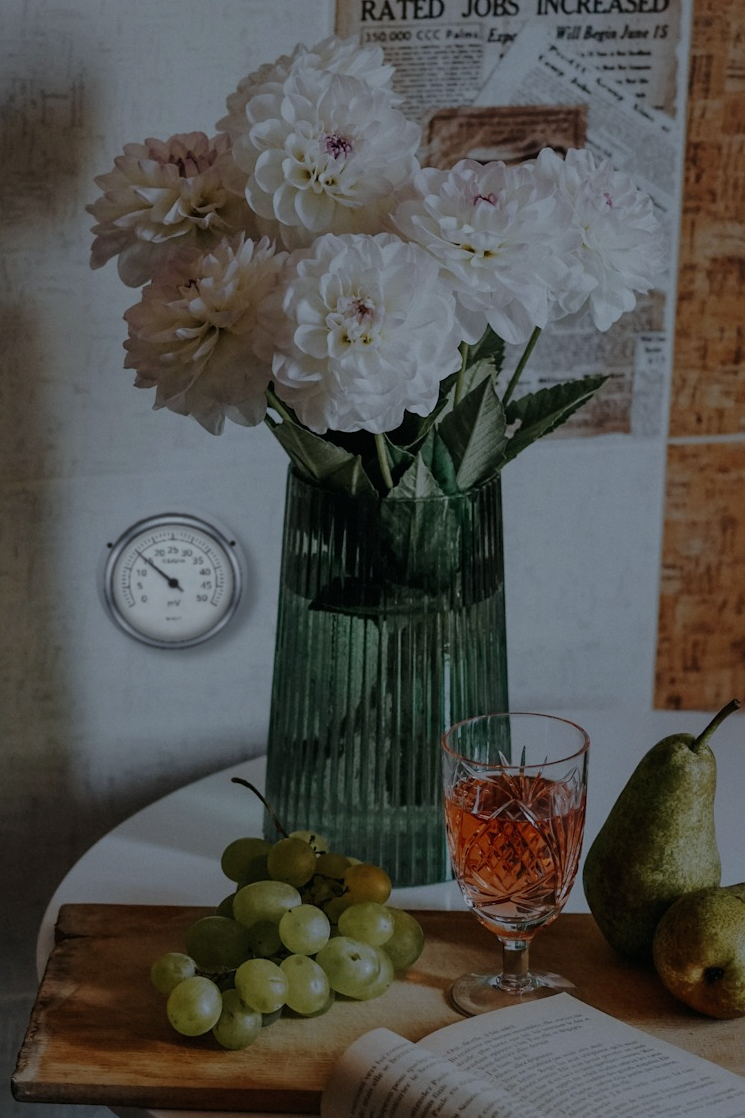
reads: 15
